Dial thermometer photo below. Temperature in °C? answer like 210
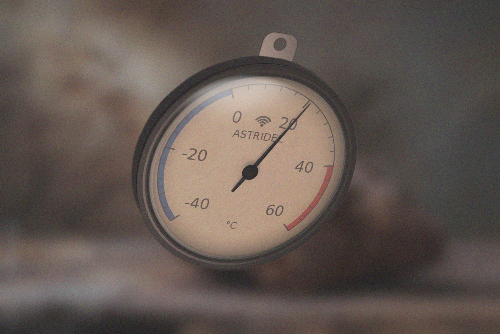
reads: 20
